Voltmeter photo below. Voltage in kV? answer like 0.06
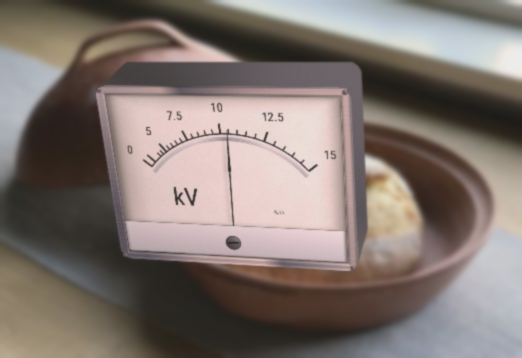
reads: 10.5
